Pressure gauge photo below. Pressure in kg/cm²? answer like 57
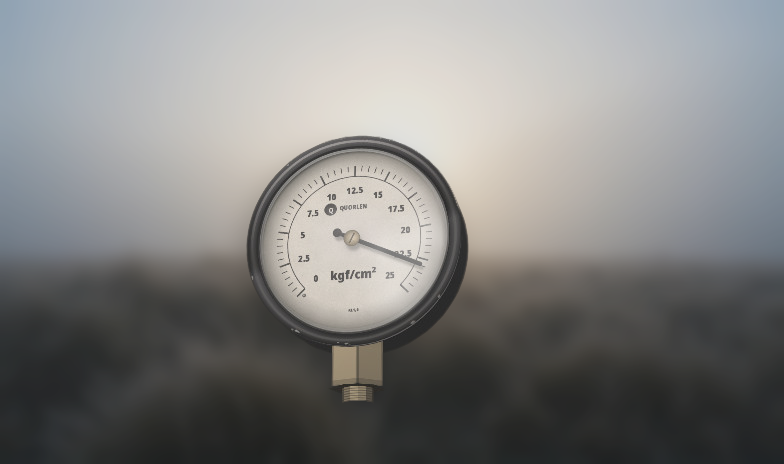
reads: 23
